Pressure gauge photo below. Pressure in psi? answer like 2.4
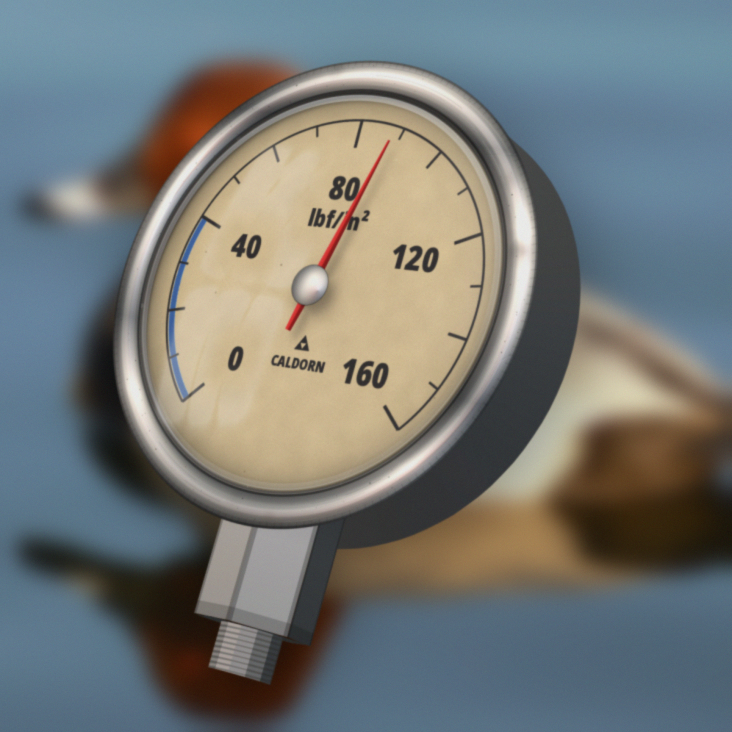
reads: 90
